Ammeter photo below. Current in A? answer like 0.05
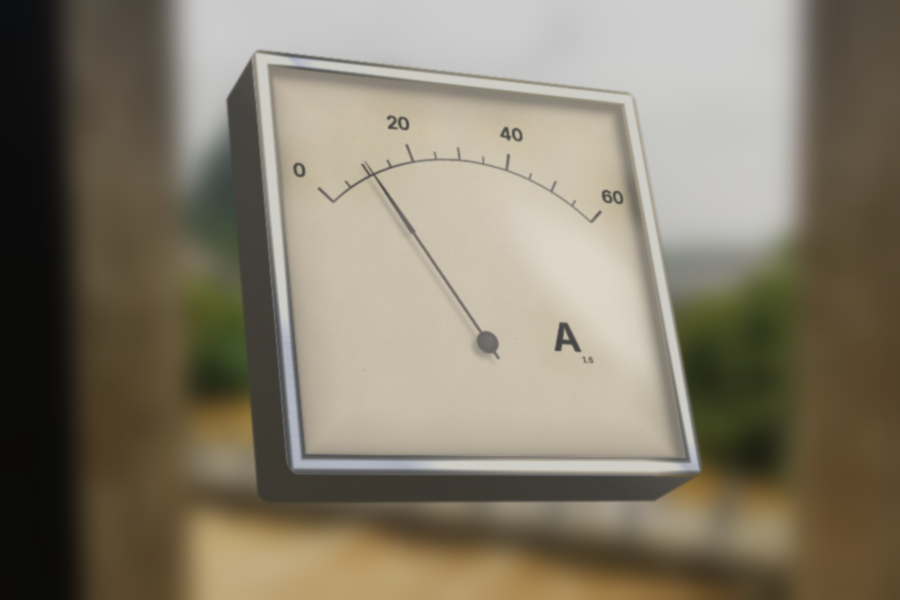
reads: 10
